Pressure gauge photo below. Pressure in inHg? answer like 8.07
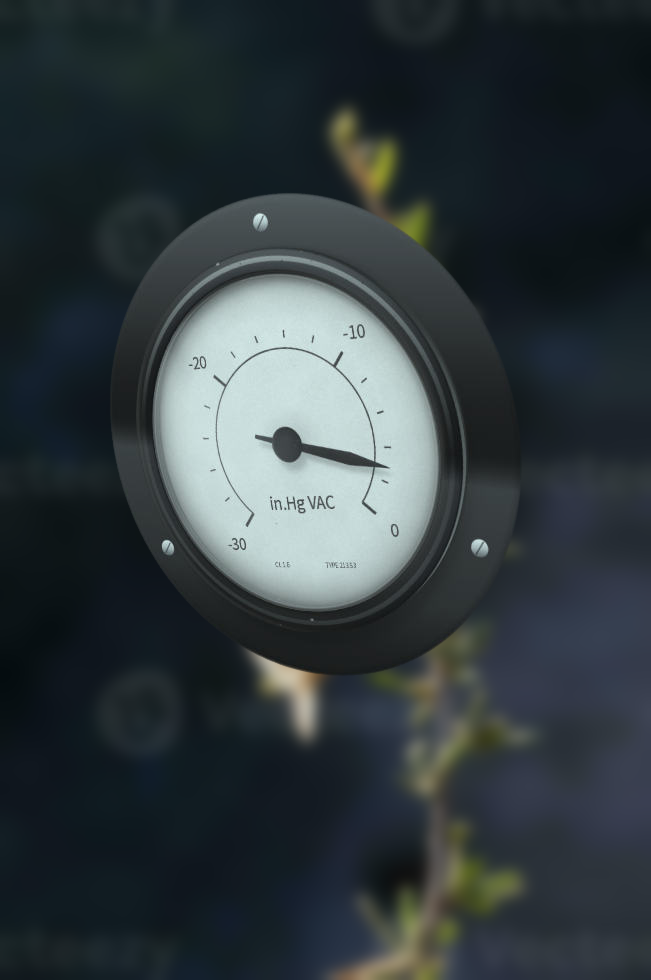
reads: -3
